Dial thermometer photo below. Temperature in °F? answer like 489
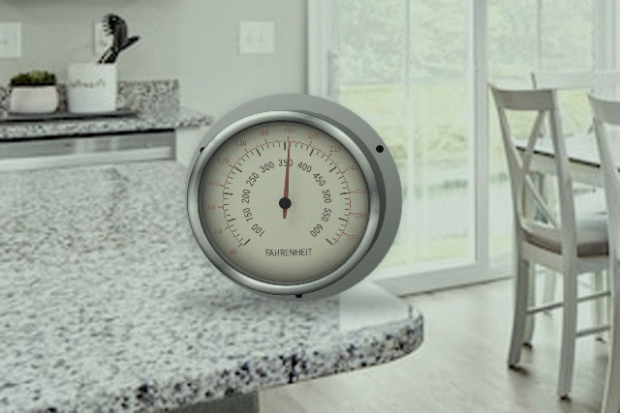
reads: 360
